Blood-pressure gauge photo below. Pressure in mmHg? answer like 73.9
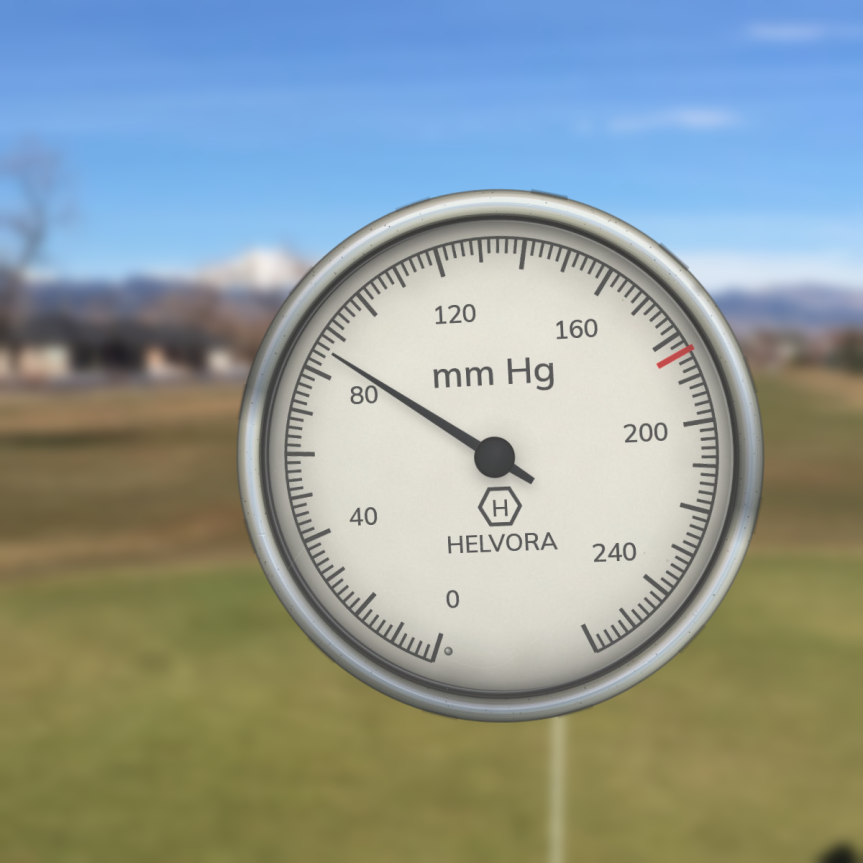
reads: 86
